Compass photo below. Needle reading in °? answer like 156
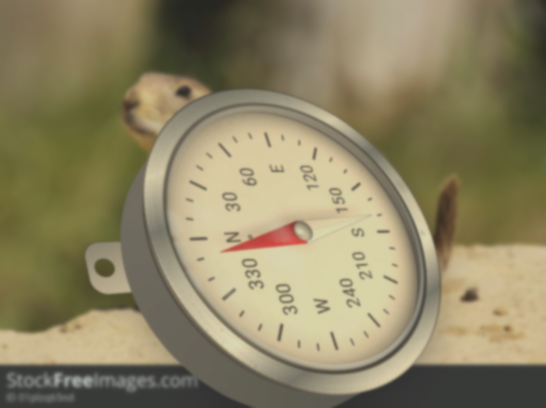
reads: 350
